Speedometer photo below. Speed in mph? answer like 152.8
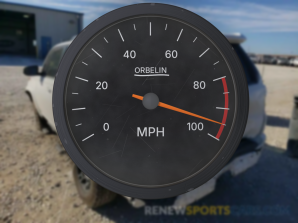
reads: 95
